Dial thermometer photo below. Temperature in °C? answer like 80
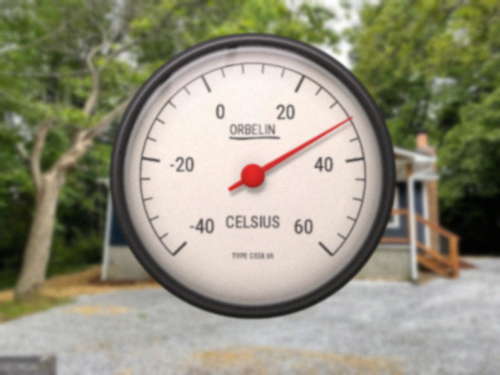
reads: 32
